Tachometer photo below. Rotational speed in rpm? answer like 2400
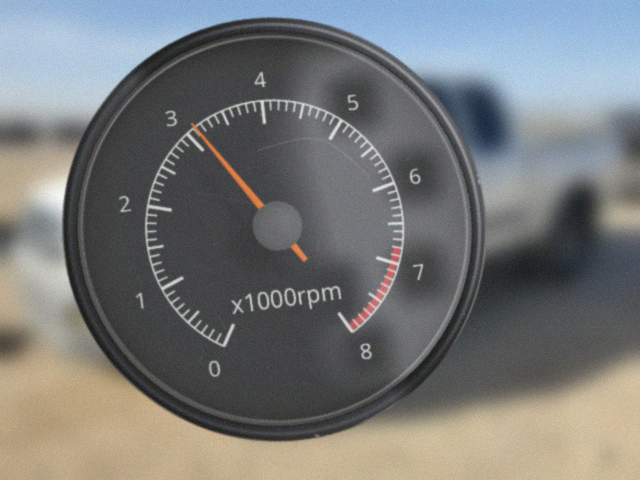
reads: 3100
